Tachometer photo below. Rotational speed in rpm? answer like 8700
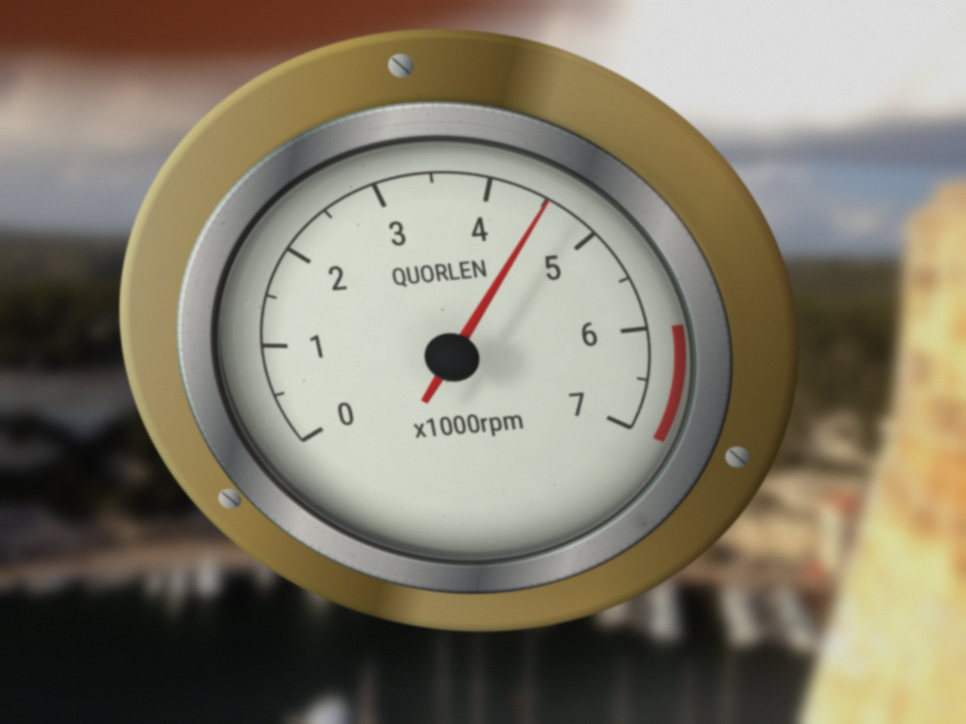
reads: 4500
